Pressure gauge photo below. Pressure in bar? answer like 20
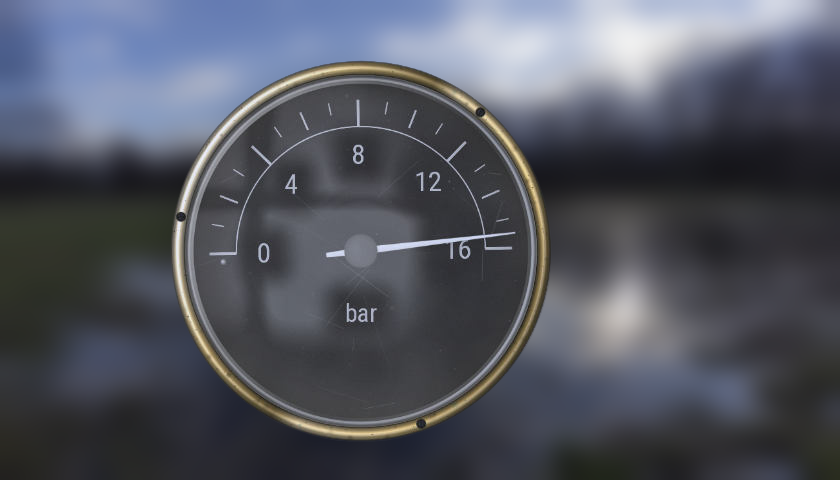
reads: 15.5
